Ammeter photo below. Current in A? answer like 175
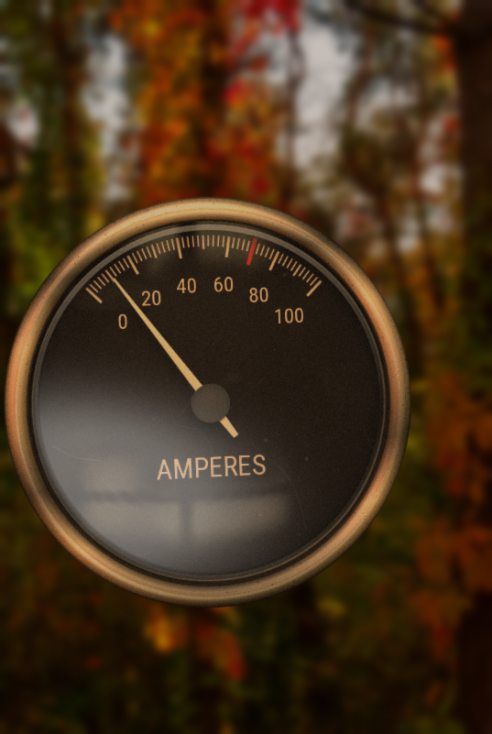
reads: 10
